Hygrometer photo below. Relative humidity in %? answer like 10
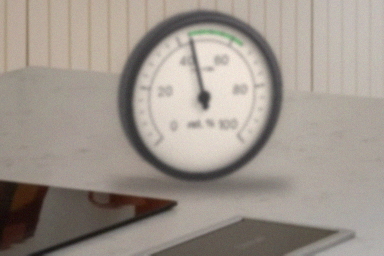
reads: 44
